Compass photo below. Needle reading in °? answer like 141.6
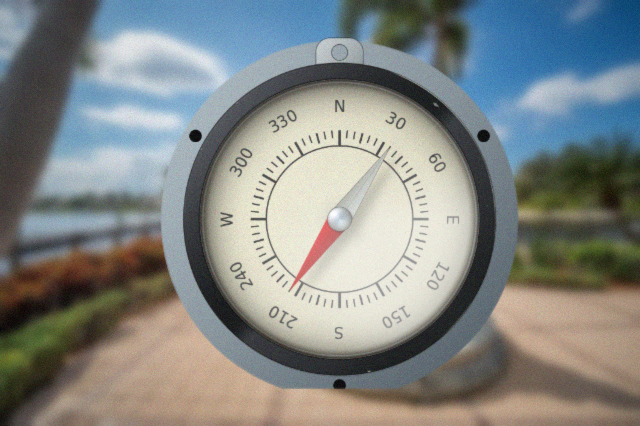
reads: 215
